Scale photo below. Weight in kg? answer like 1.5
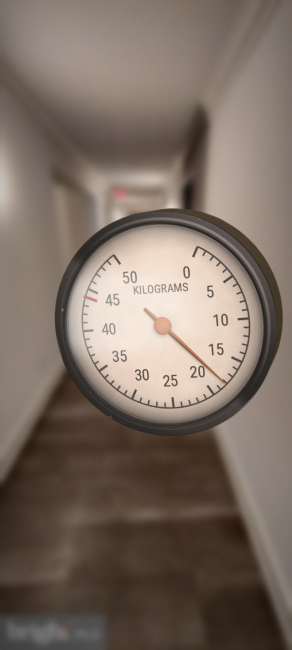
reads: 18
